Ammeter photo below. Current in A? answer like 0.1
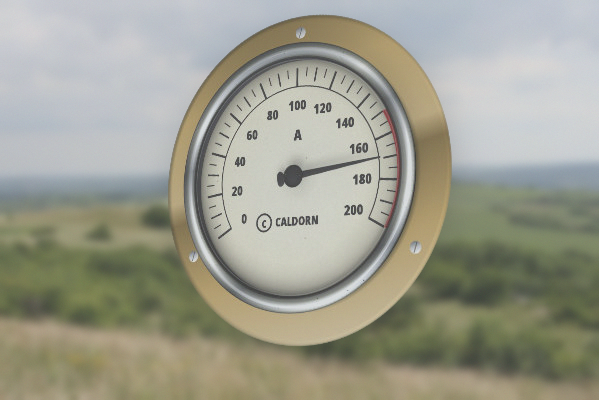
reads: 170
